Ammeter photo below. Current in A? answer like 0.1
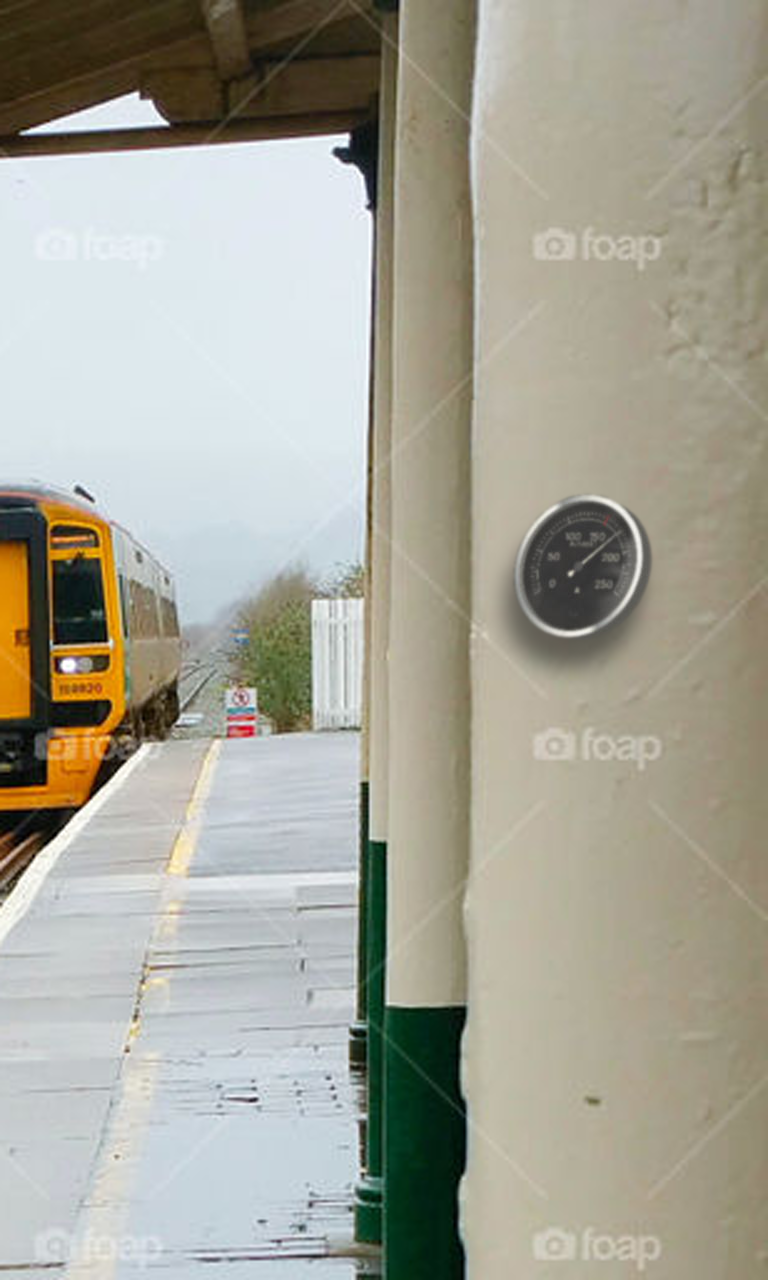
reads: 175
